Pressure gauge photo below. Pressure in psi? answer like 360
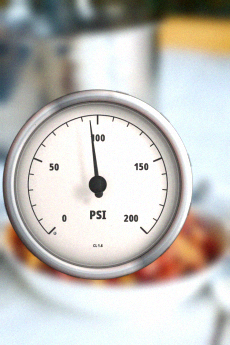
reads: 95
